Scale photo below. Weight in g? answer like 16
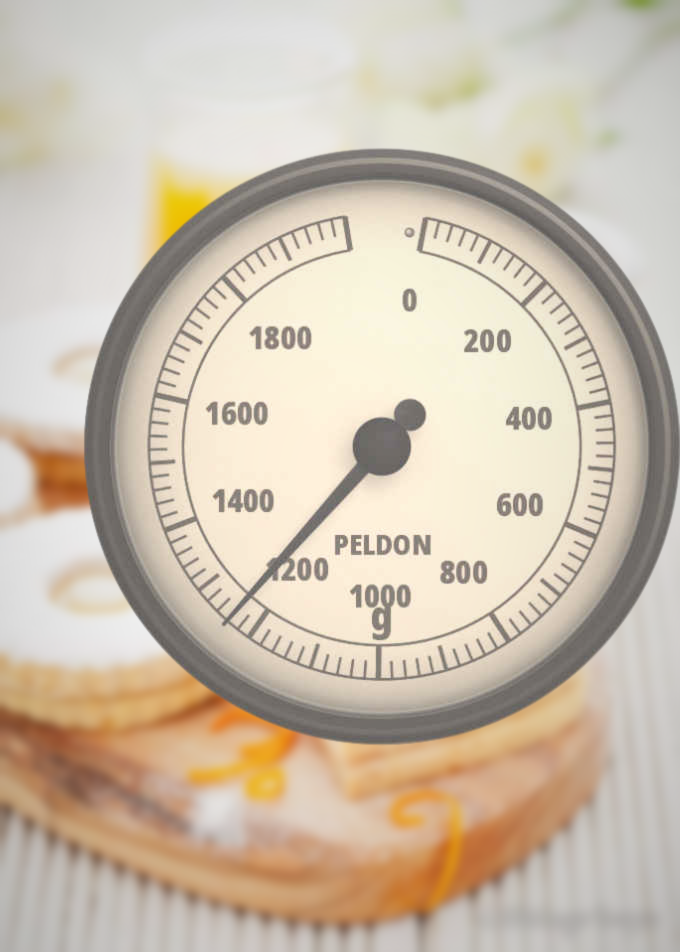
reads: 1240
